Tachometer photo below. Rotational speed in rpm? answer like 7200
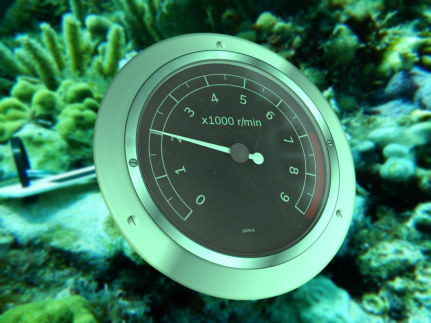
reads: 2000
